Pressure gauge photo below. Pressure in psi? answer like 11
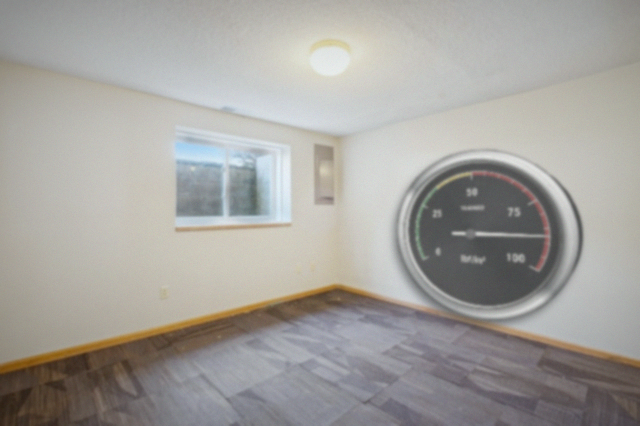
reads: 87.5
